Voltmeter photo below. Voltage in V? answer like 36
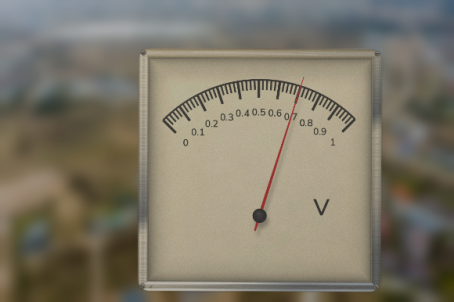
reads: 0.7
